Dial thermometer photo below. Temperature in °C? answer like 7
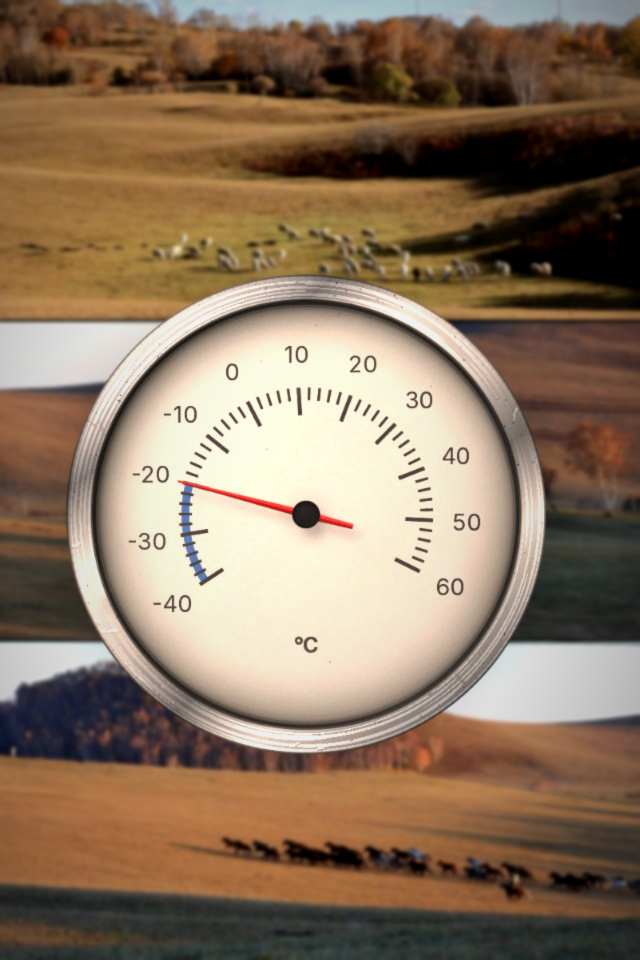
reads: -20
